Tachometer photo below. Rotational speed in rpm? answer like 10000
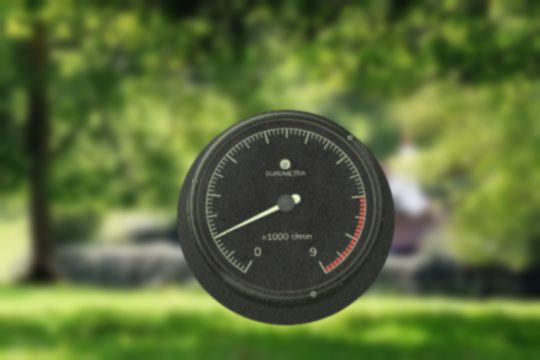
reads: 1000
